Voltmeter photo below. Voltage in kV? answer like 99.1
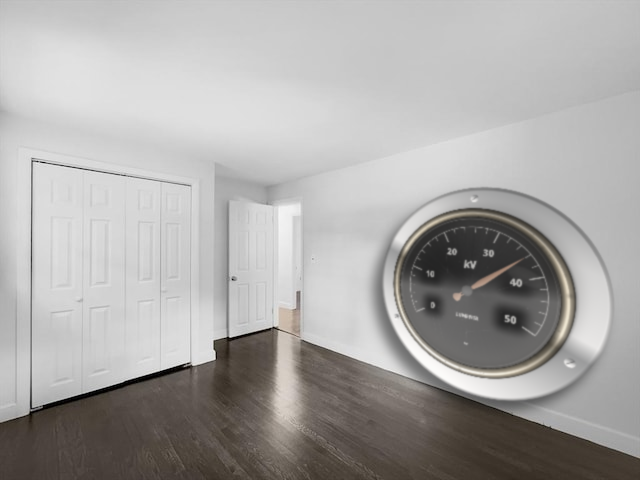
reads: 36
